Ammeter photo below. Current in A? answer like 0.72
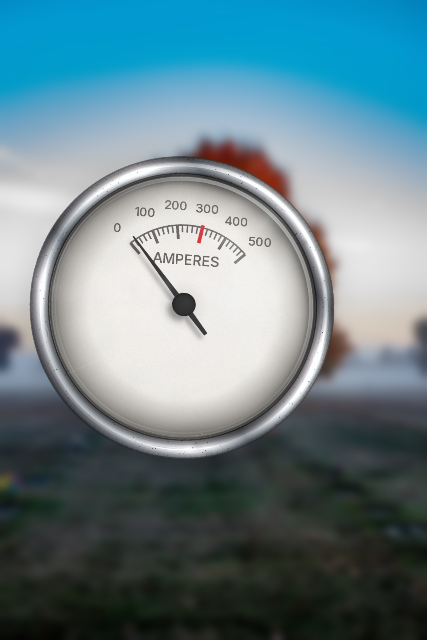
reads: 20
